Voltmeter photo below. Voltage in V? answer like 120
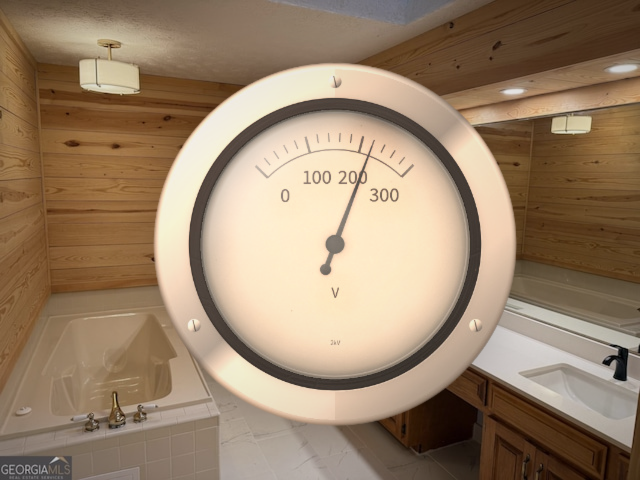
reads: 220
